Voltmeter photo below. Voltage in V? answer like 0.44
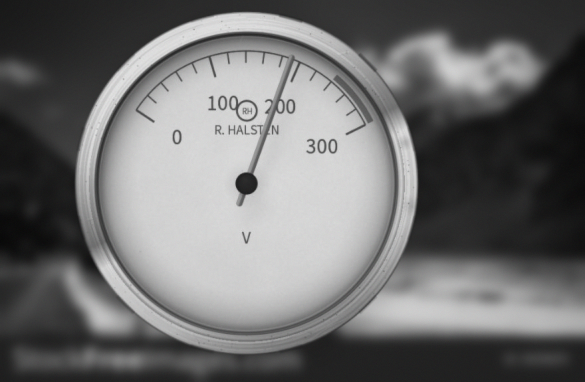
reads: 190
